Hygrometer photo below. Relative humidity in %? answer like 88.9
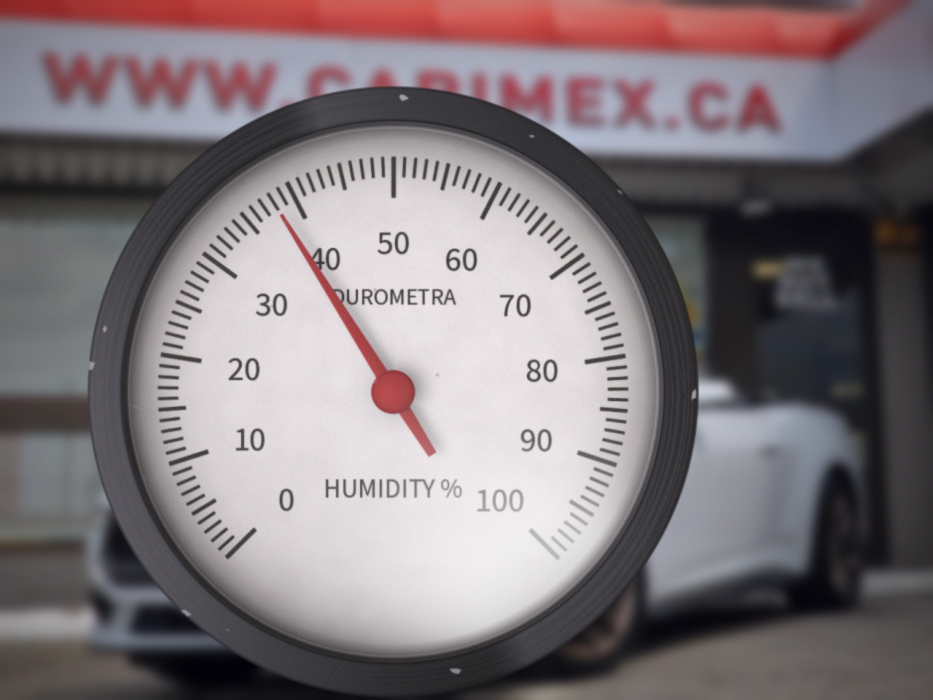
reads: 38
